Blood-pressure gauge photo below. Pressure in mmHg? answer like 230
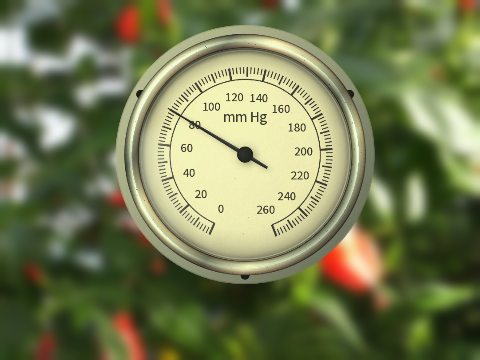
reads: 80
